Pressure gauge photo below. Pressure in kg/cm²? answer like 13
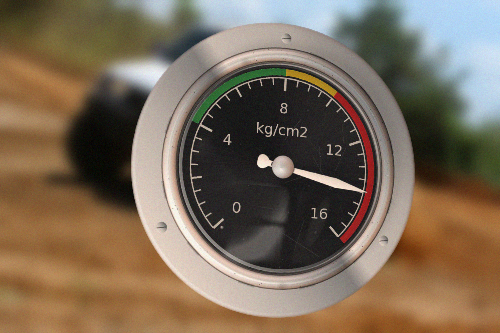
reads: 14
